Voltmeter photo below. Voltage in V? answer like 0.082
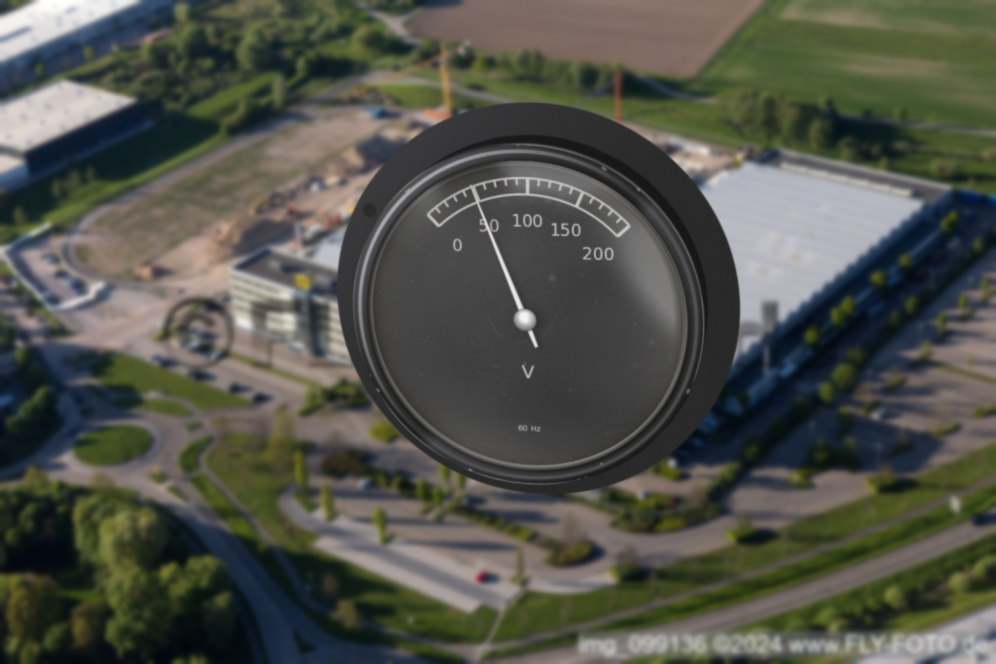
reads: 50
